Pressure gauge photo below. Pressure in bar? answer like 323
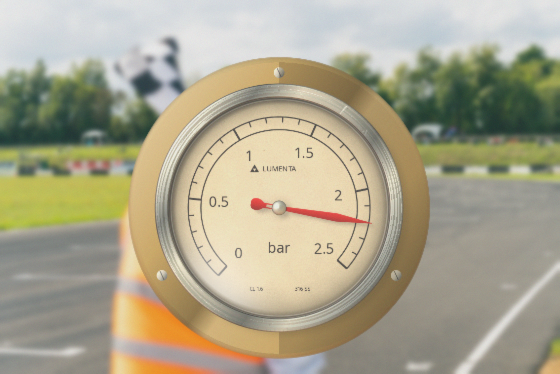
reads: 2.2
